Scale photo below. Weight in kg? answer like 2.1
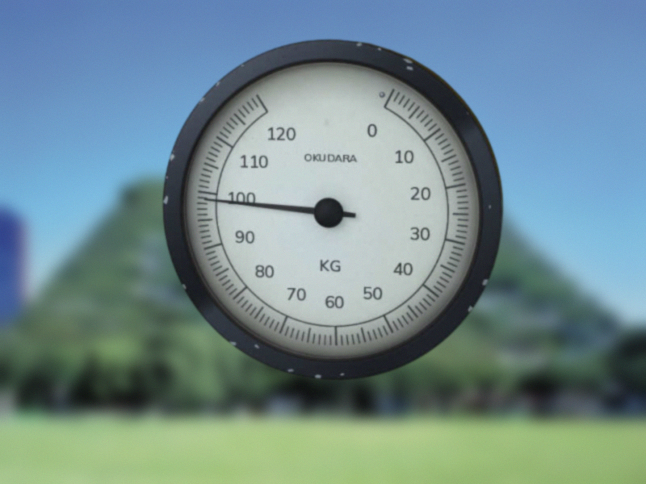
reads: 99
